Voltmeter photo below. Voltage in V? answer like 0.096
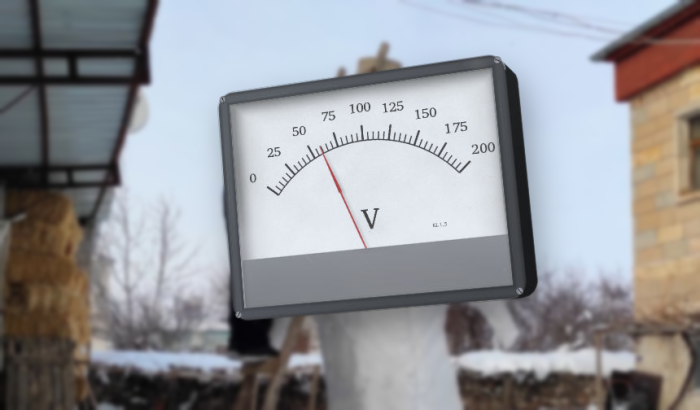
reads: 60
